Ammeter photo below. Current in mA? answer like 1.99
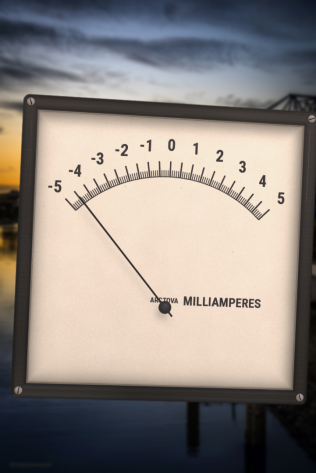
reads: -4.5
